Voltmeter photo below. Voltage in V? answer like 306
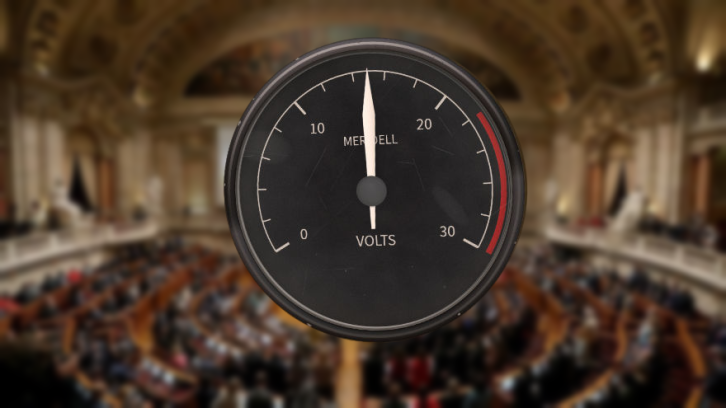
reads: 15
